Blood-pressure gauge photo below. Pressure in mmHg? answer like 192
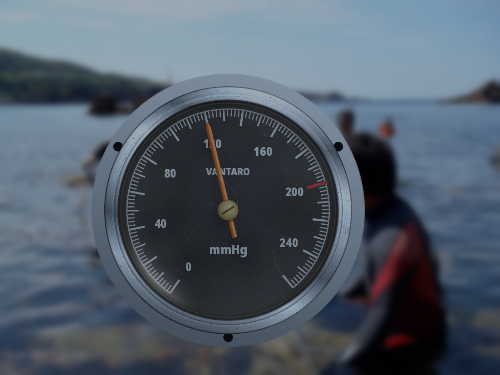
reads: 120
